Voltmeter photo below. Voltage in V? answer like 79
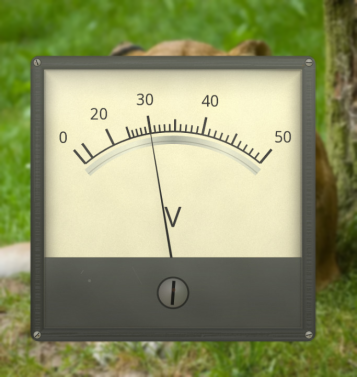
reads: 30
